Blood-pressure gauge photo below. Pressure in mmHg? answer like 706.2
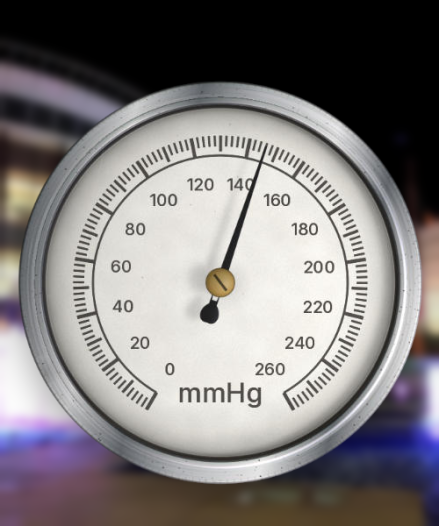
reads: 146
